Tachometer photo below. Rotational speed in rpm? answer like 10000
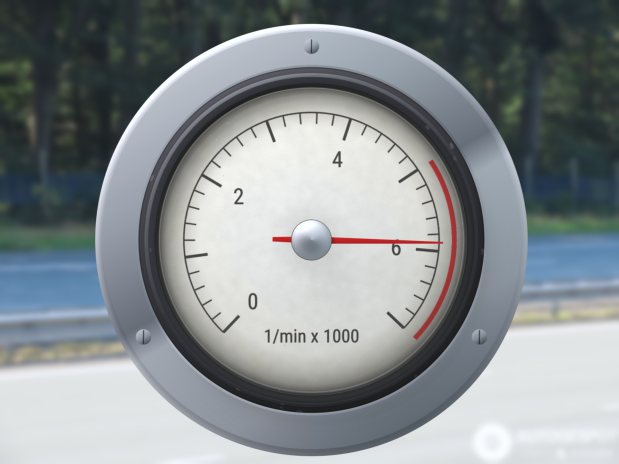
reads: 5900
